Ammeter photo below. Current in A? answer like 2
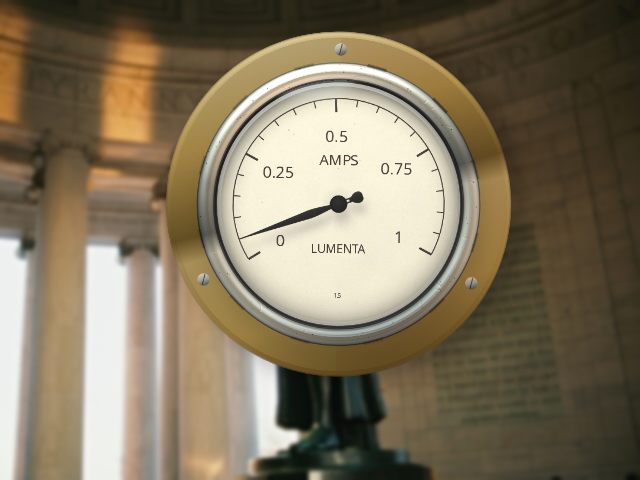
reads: 0.05
